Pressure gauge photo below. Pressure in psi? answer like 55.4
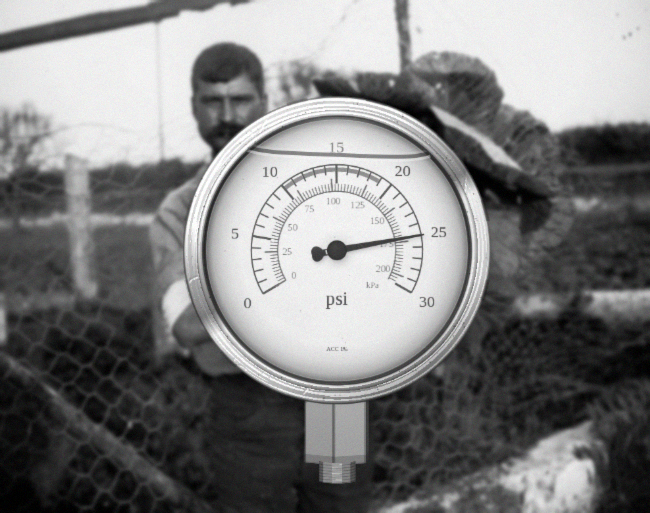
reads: 25
